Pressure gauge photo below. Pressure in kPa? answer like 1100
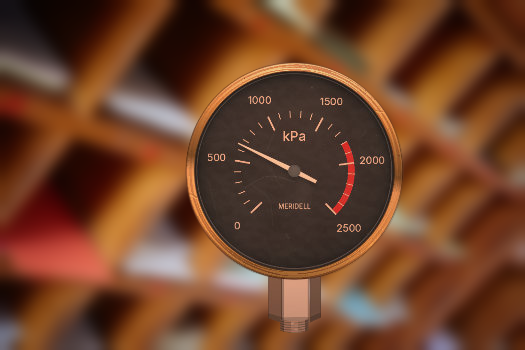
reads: 650
